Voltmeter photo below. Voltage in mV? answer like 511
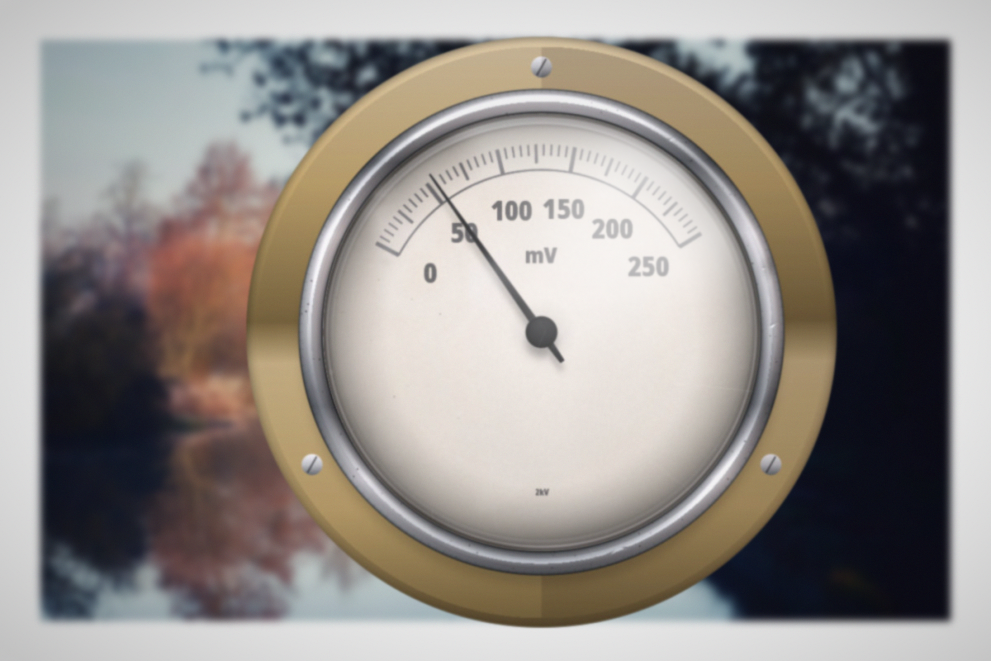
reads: 55
